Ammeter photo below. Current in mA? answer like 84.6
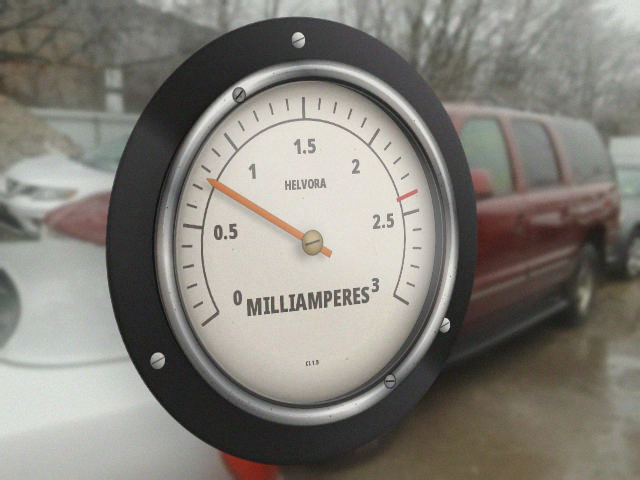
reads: 0.75
